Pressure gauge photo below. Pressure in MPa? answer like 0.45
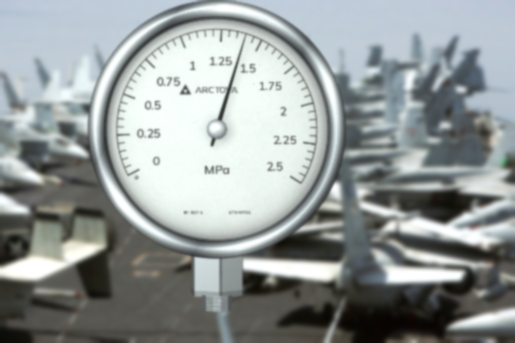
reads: 1.4
